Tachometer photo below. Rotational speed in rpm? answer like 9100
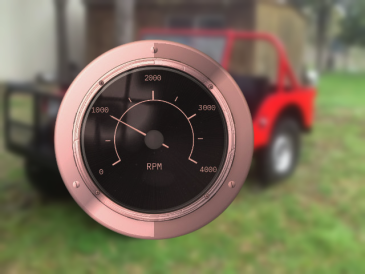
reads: 1000
